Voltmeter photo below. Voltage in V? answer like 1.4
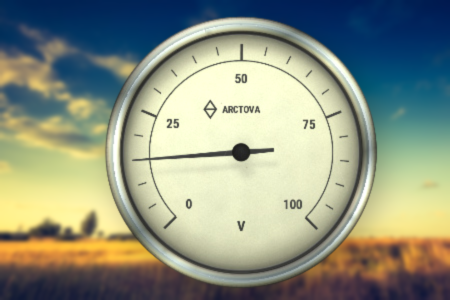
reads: 15
